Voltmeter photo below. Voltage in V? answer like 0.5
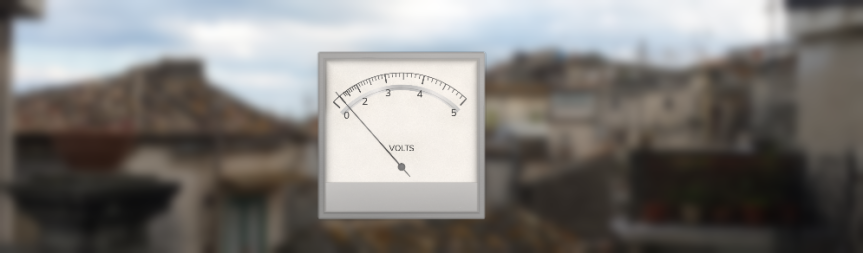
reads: 1
